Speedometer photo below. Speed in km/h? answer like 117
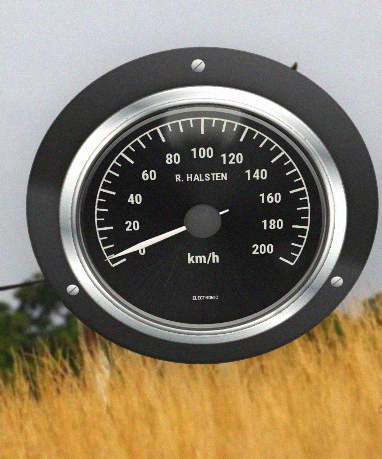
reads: 5
